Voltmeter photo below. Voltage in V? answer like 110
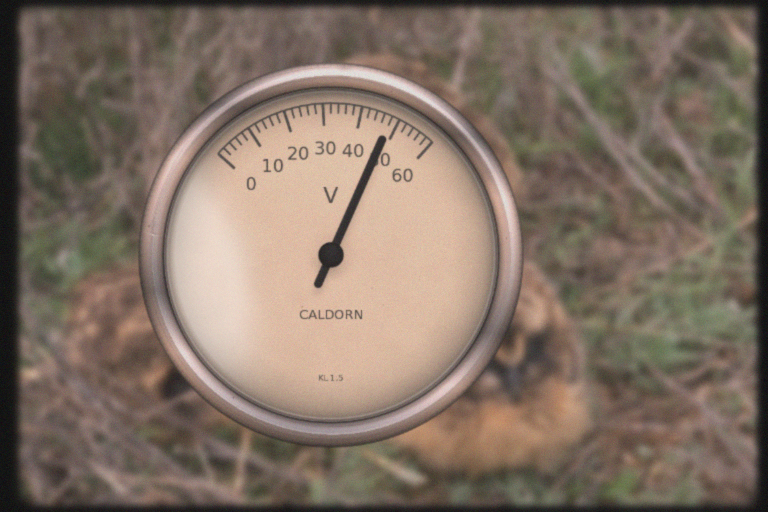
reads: 48
